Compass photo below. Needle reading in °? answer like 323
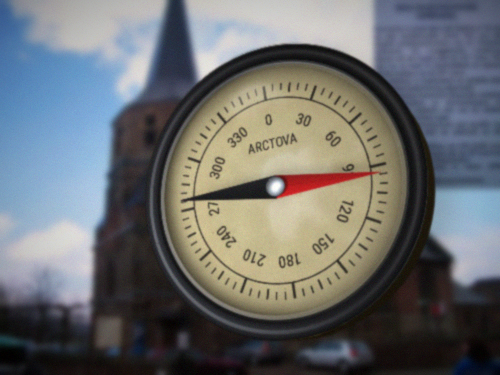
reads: 95
